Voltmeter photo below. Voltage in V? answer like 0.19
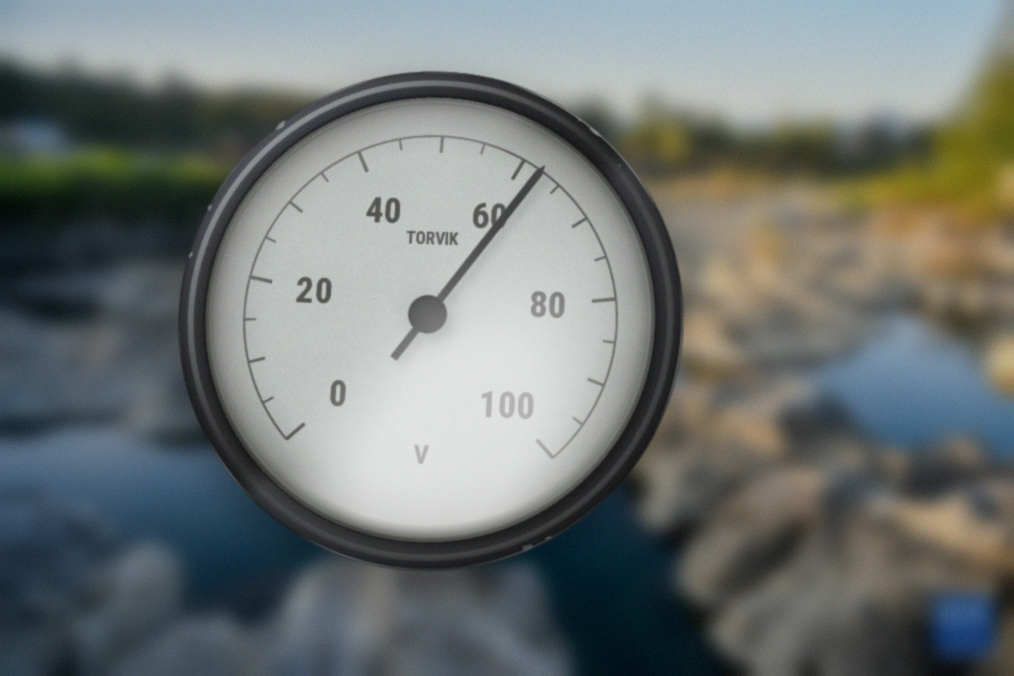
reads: 62.5
